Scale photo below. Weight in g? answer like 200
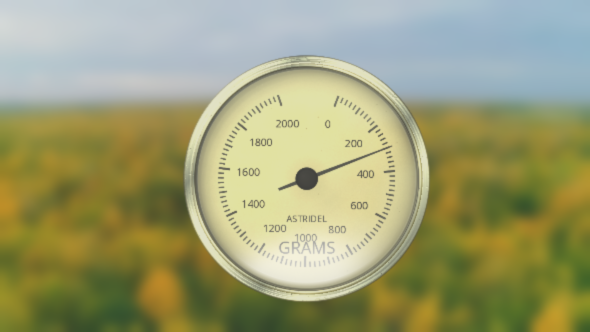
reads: 300
